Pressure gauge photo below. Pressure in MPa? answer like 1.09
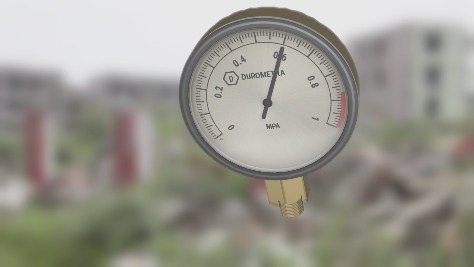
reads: 0.6
